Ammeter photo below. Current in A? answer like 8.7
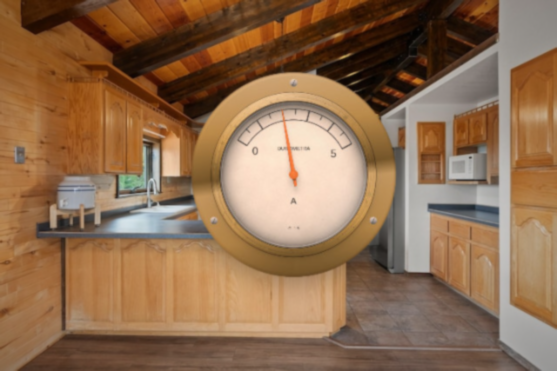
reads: 2
